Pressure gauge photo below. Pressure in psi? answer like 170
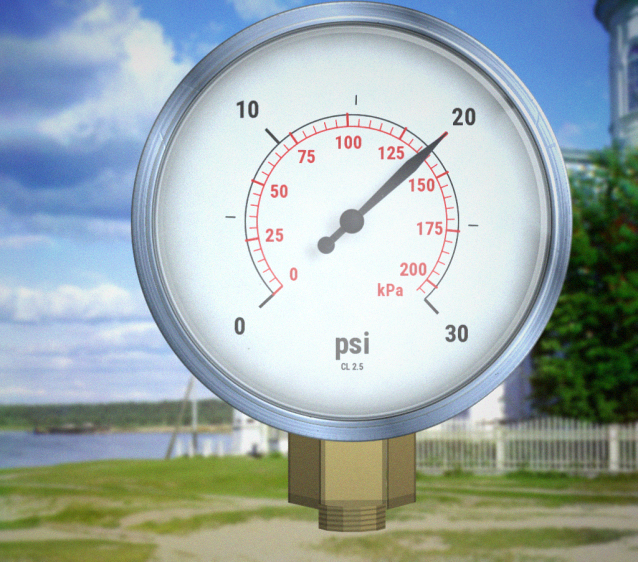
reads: 20
